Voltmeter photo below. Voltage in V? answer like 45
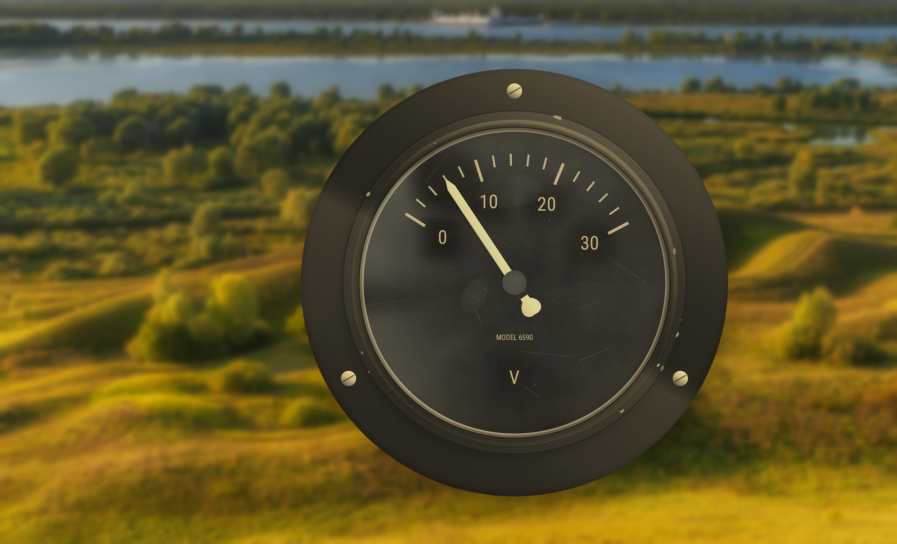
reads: 6
